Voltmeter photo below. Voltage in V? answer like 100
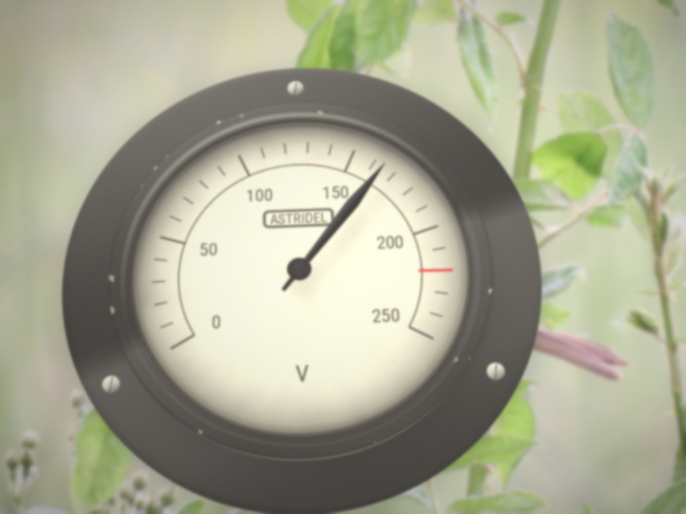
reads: 165
